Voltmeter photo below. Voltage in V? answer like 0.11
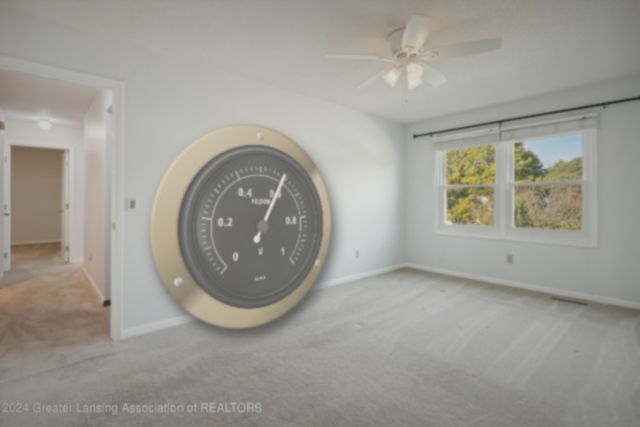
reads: 0.6
